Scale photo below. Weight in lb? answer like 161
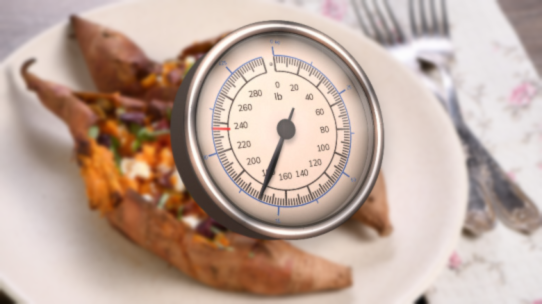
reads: 180
